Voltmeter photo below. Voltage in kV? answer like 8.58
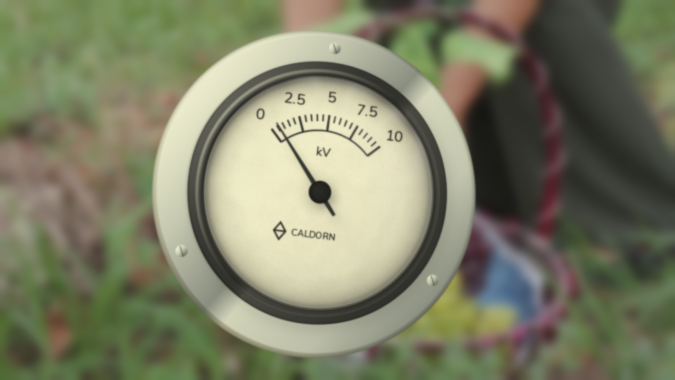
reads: 0.5
